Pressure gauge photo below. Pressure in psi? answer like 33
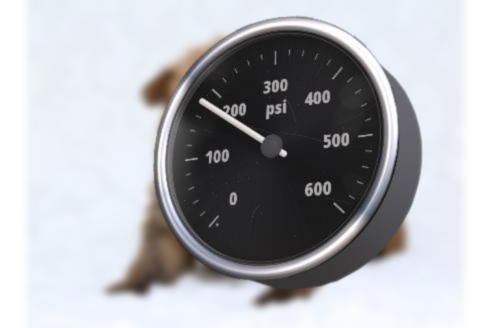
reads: 180
